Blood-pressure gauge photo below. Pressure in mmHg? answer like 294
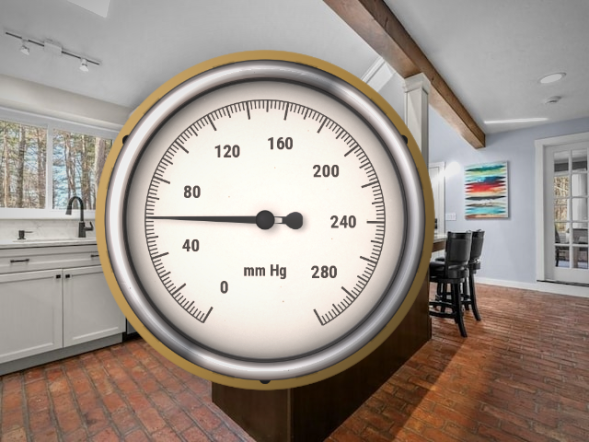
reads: 60
